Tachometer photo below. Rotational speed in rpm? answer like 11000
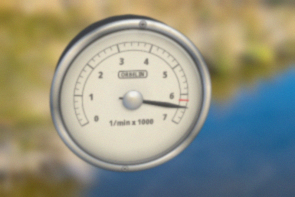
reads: 6400
